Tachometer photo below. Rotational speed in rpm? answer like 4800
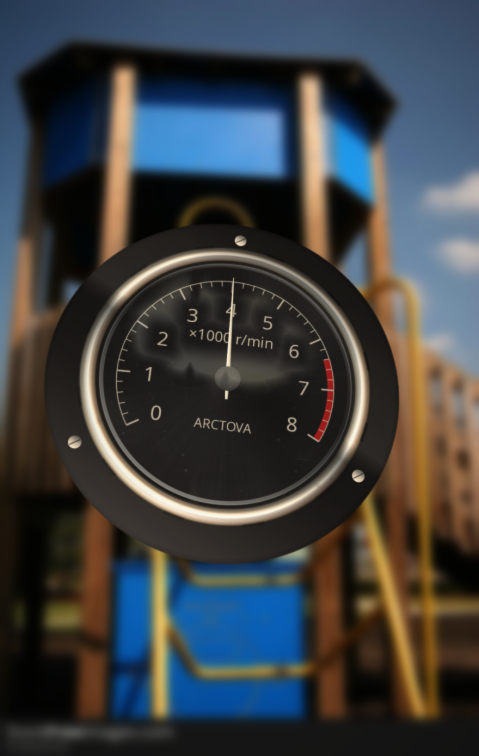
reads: 4000
